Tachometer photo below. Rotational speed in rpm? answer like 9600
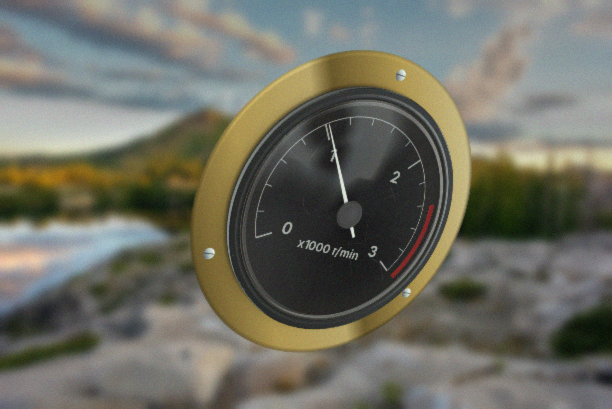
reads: 1000
